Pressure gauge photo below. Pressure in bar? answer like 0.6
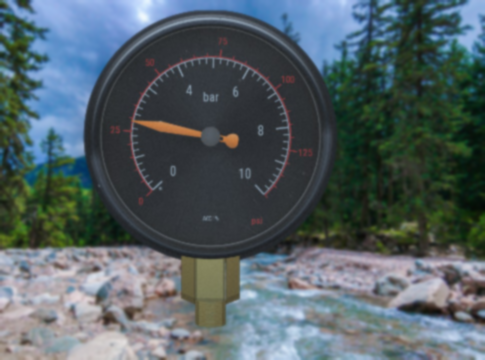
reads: 2
